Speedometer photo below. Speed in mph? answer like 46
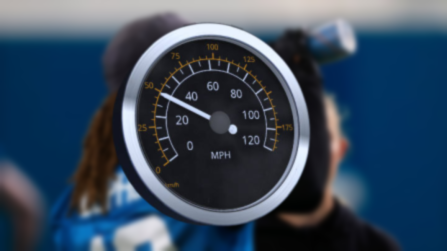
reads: 30
